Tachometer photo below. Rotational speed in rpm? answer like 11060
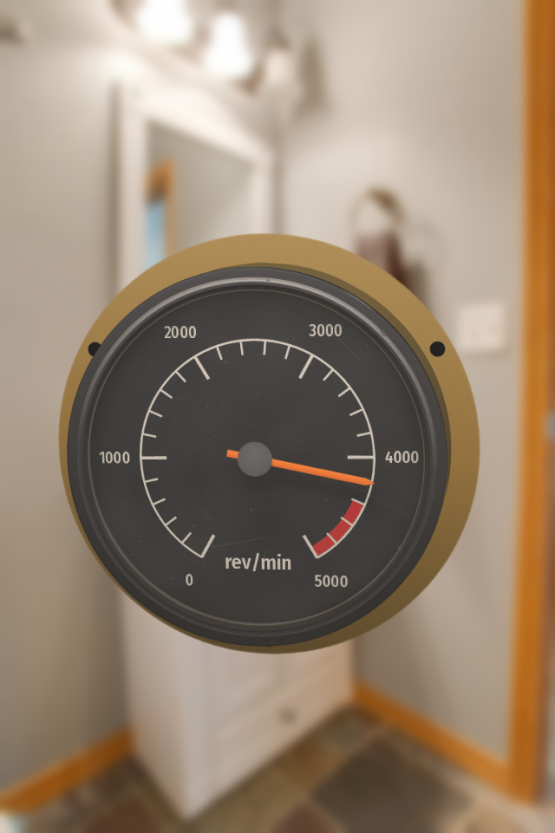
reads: 4200
